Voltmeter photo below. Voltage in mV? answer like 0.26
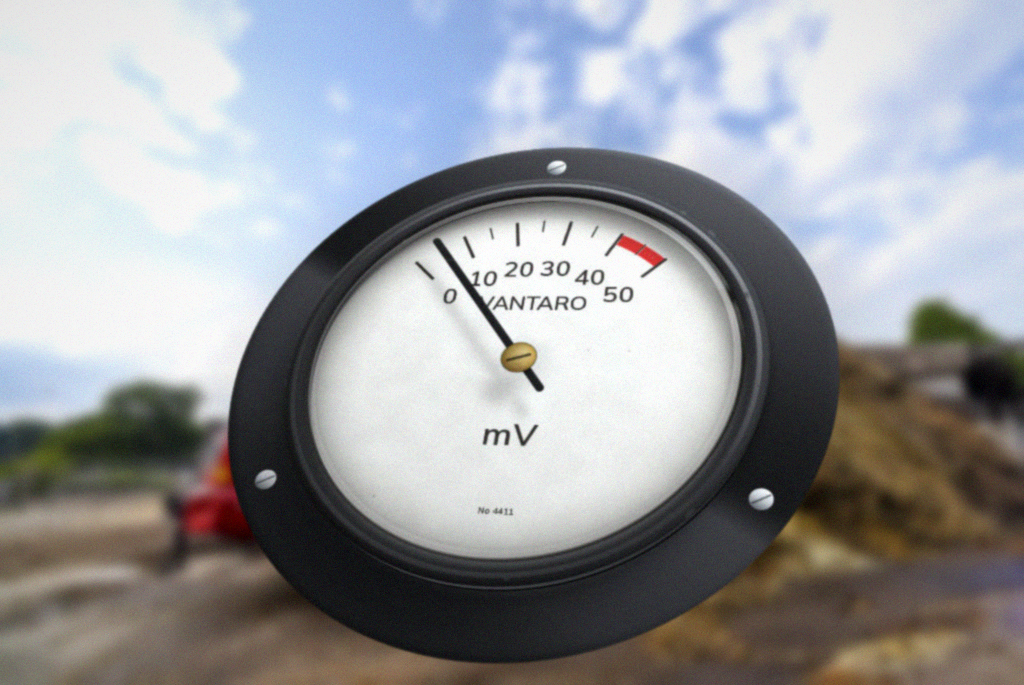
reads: 5
